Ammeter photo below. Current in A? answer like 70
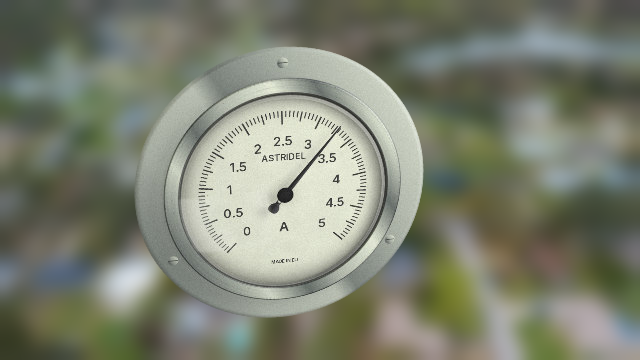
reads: 3.25
